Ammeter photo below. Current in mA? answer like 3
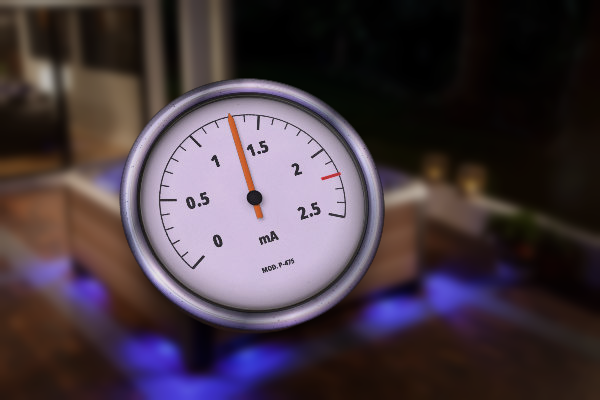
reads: 1.3
